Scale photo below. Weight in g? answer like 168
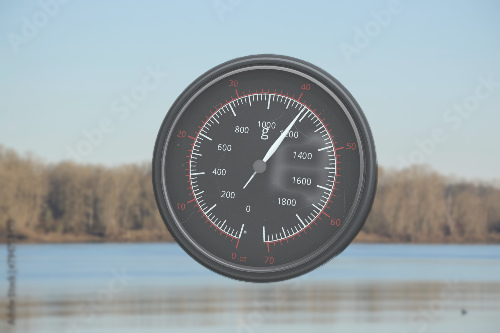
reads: 1180
